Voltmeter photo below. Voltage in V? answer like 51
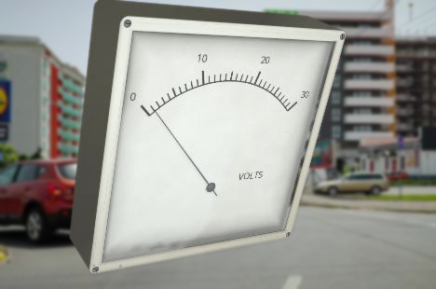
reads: 1
